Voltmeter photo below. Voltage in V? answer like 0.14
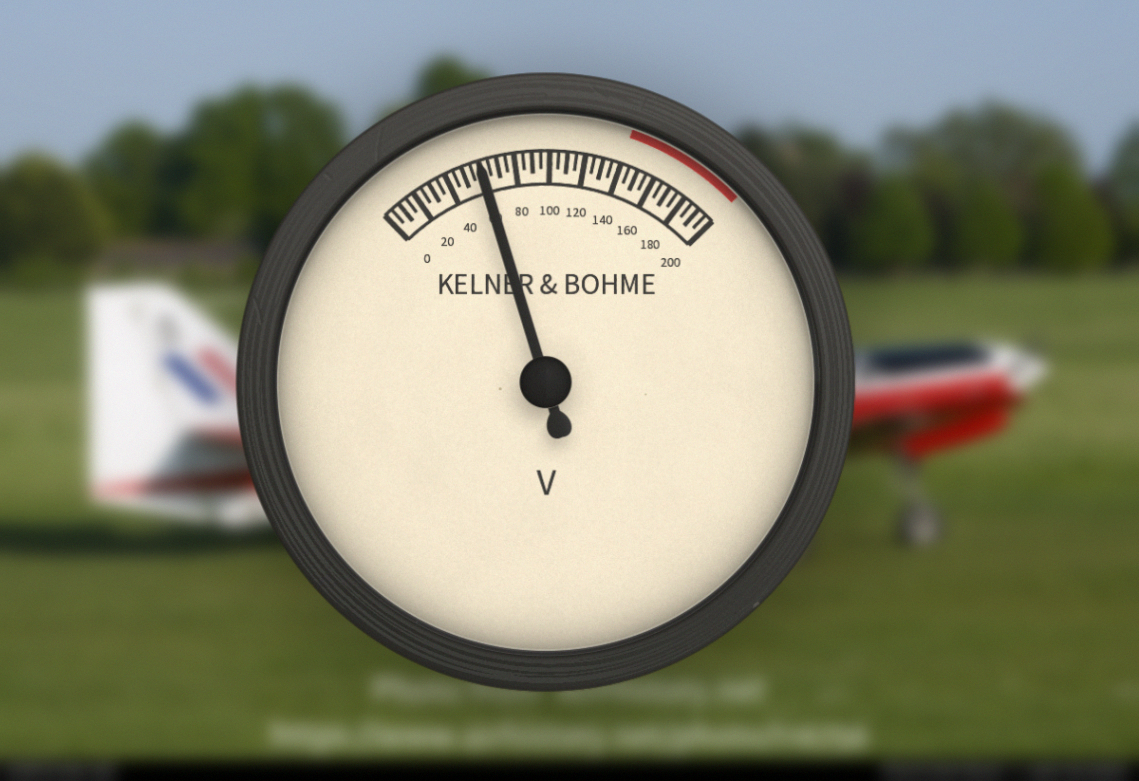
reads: 60
